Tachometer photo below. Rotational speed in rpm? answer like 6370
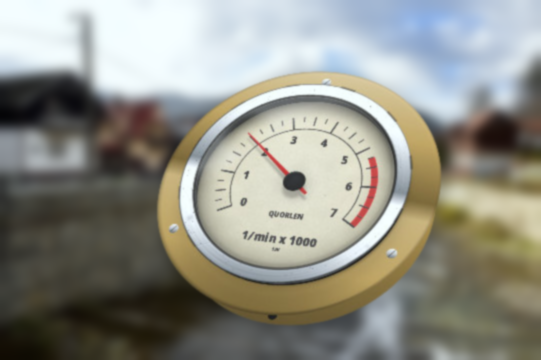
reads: 2000
